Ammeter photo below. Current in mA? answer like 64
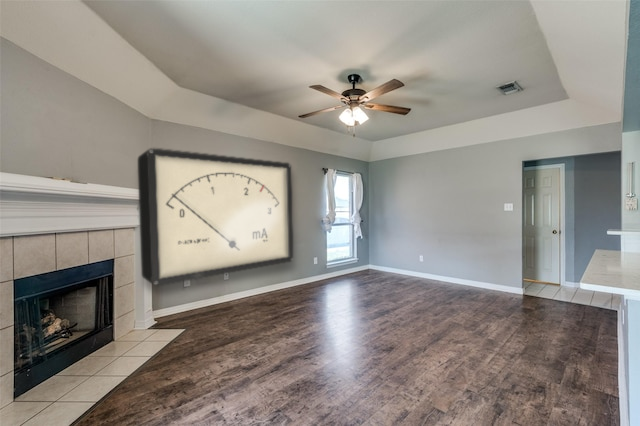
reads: 0.2
